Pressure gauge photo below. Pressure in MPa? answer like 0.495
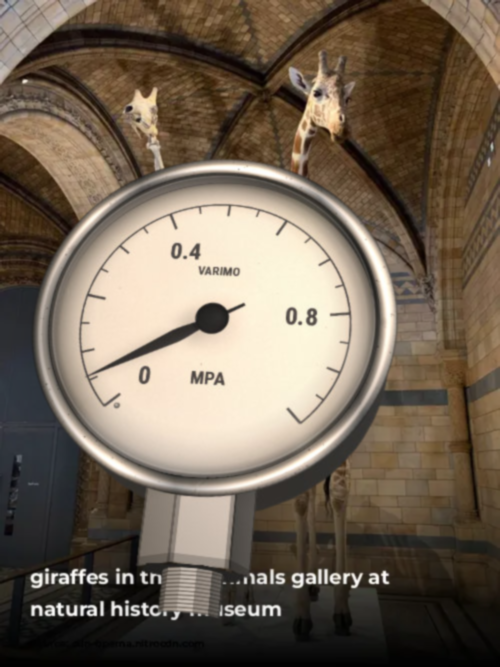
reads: 0.05
